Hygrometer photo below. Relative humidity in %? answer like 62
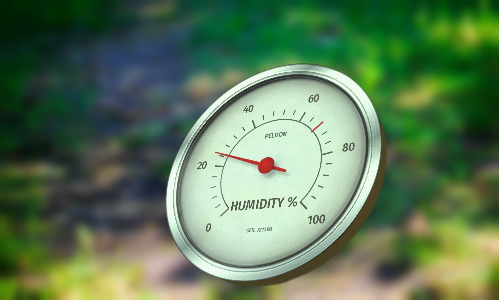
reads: 24
